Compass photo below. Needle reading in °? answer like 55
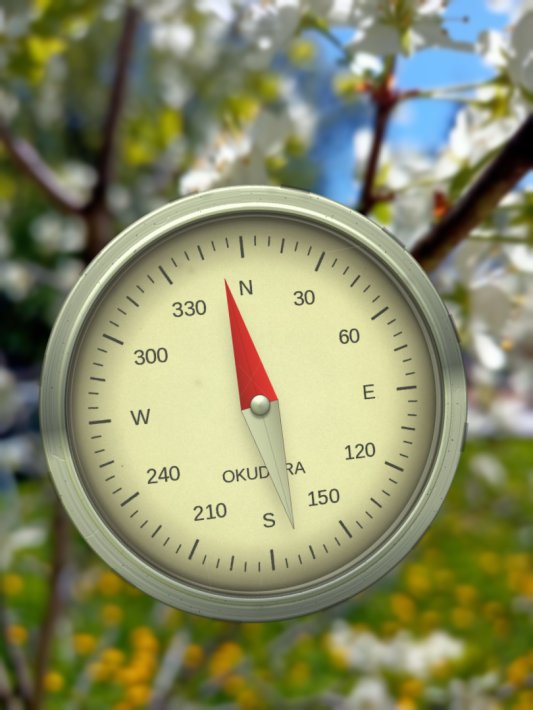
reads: 350
